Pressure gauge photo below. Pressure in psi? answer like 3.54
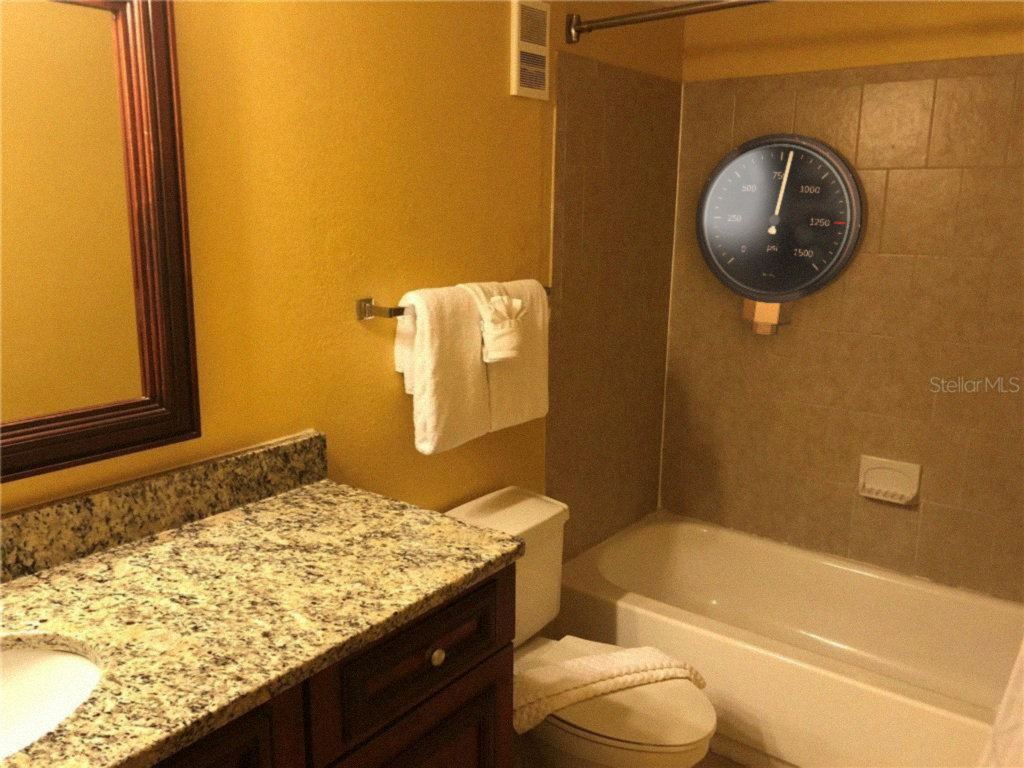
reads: 800
